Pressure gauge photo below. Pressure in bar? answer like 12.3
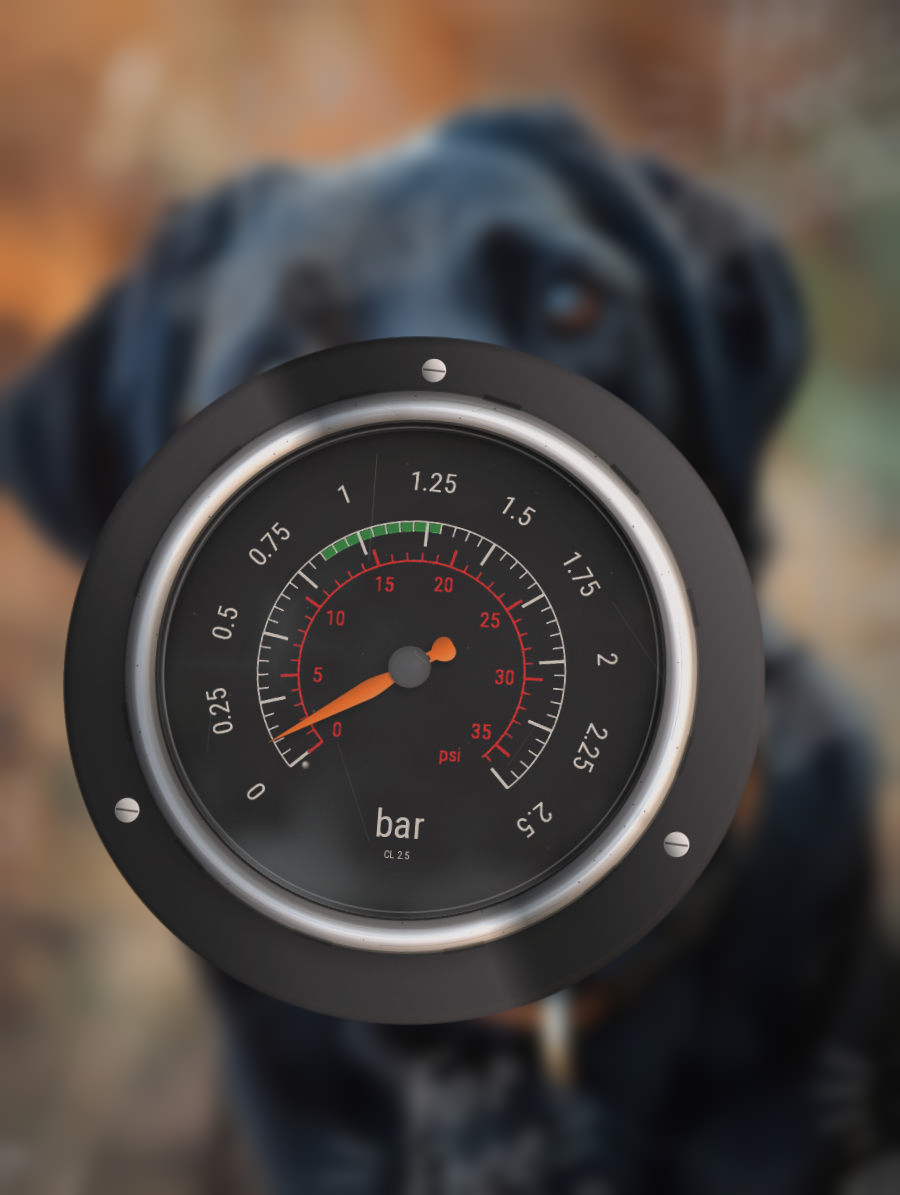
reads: 0.1
